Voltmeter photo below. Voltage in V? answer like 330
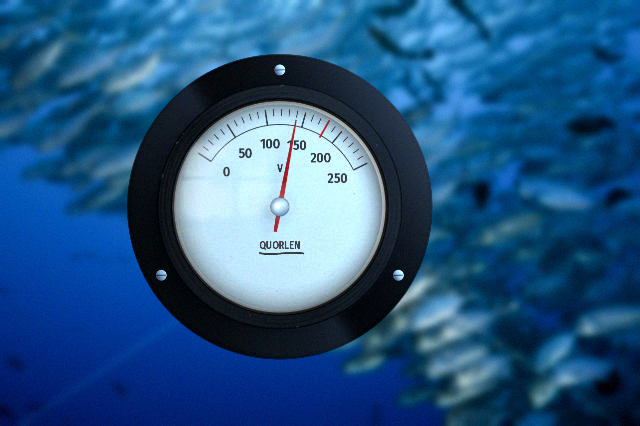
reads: 140
